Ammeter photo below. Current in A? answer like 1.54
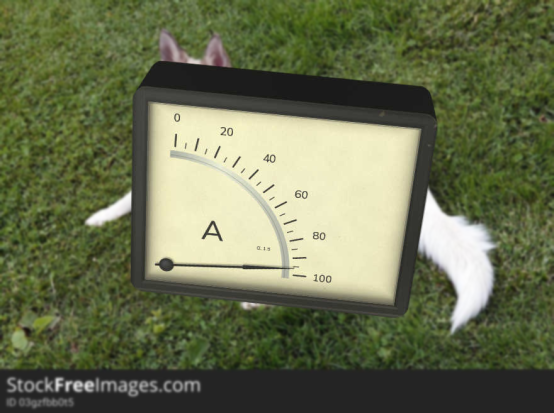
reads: 95
